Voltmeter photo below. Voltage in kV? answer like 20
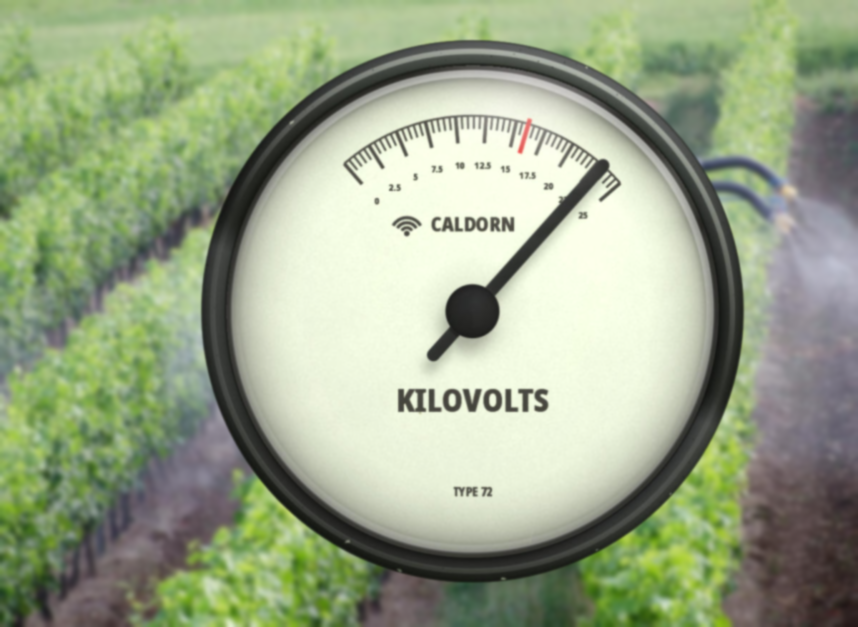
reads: 23
